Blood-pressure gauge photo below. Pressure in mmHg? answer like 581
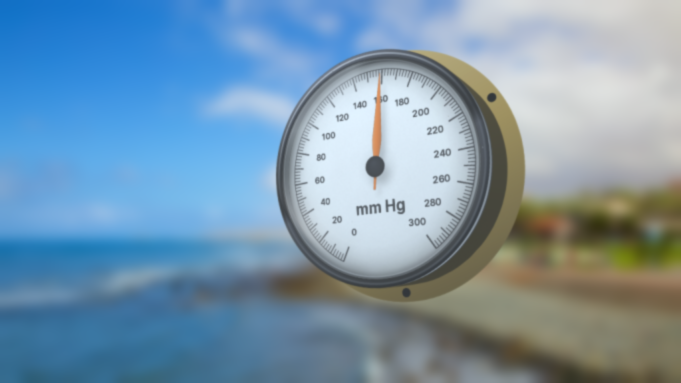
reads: 160
